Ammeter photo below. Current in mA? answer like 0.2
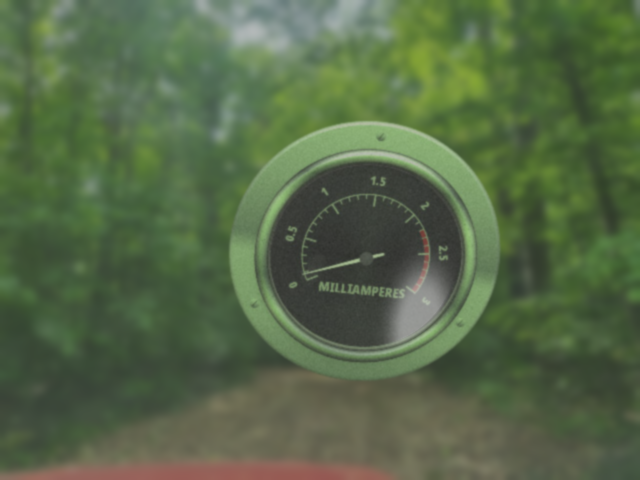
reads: 0.1
